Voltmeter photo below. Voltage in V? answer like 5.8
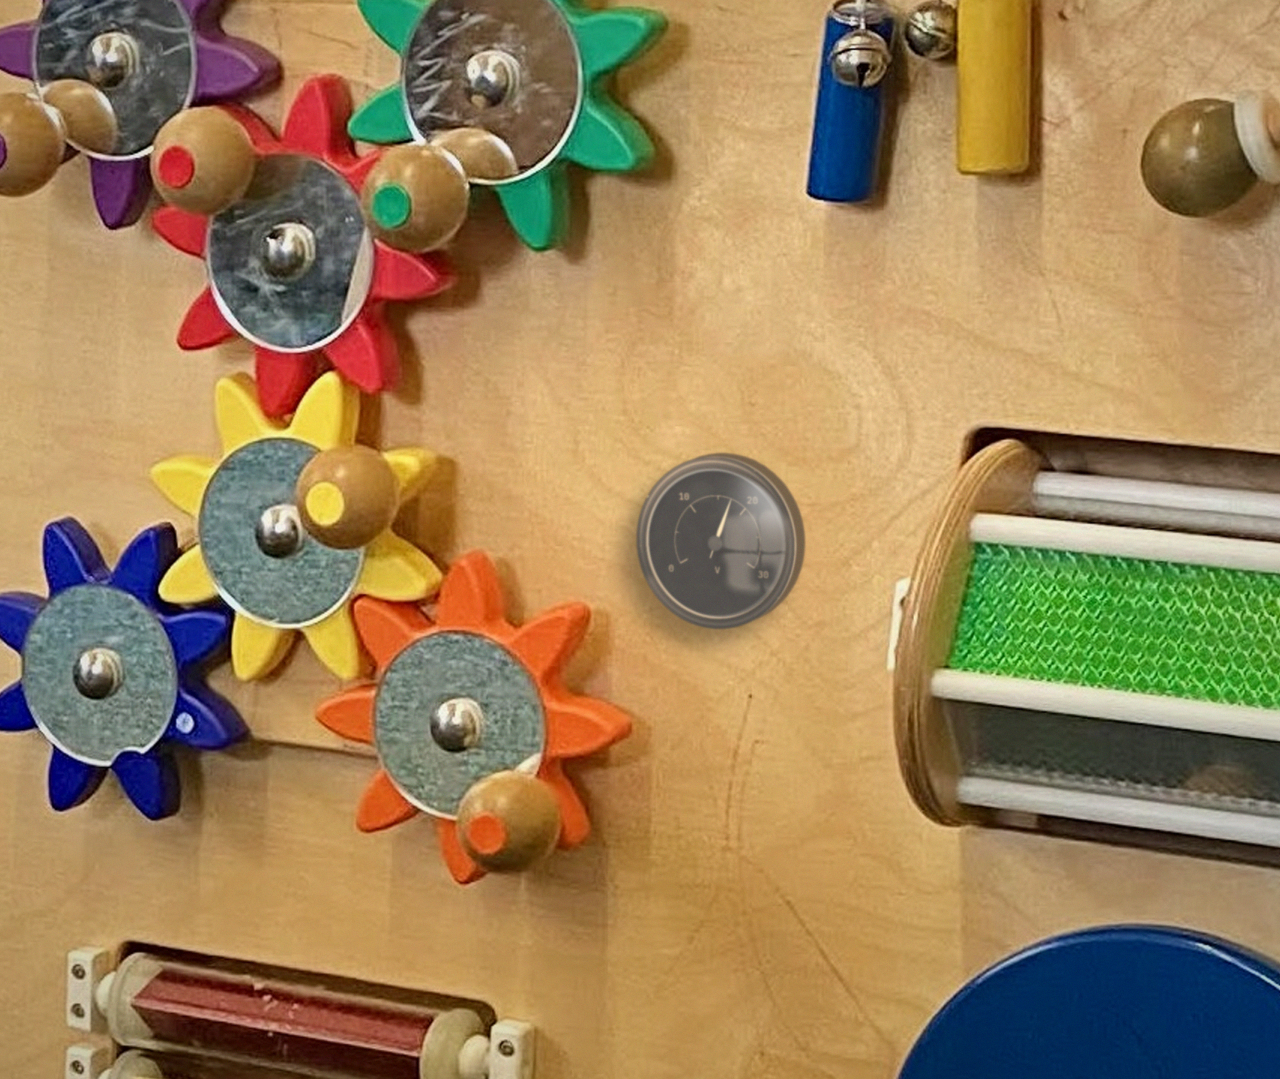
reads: 17.5
